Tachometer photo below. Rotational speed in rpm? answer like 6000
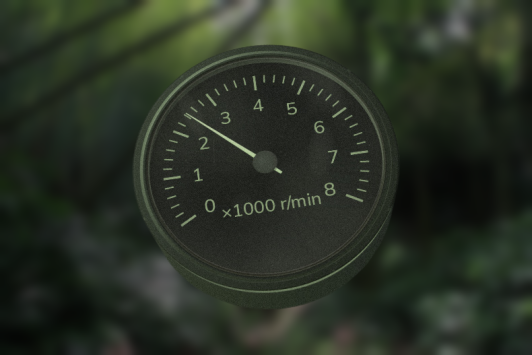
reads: 2400
